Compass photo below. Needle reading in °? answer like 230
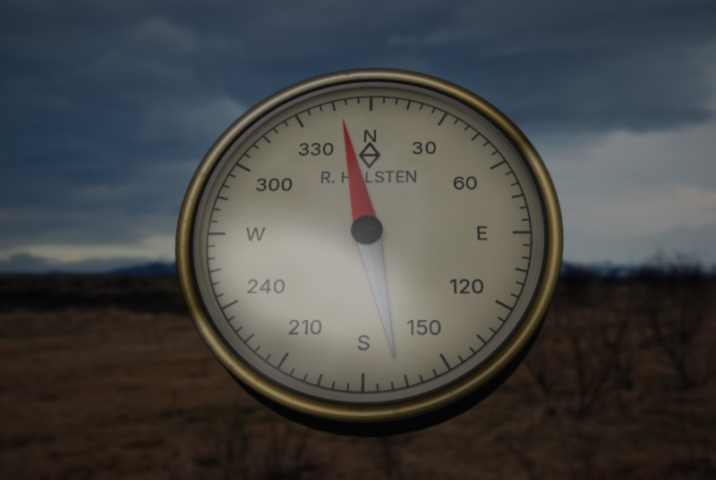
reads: 347.5
